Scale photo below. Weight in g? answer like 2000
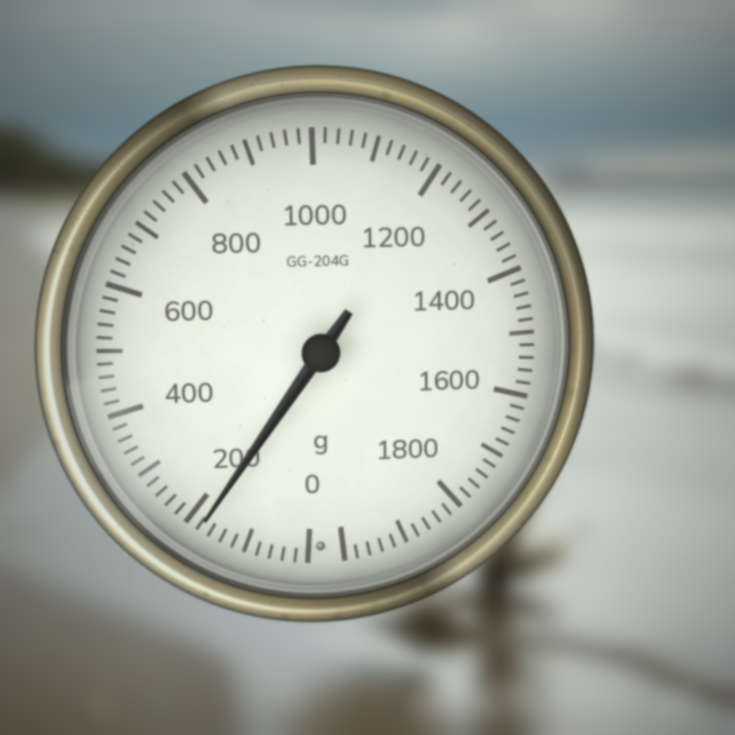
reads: 180
